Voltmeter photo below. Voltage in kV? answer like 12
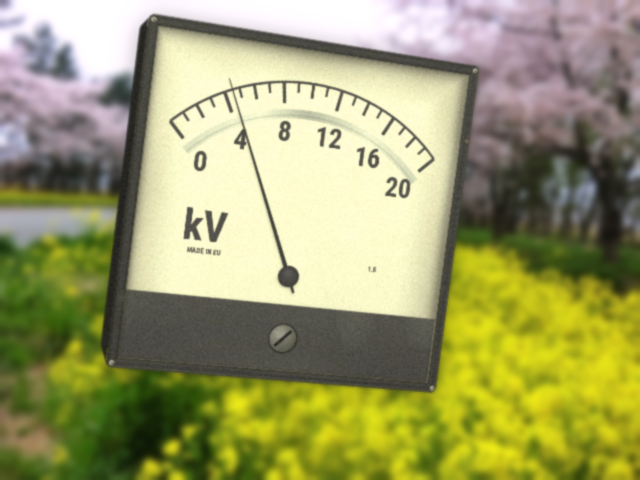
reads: 4.5
